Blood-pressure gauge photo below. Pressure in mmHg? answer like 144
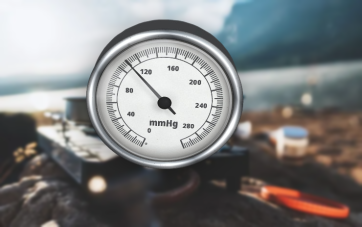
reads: 110
